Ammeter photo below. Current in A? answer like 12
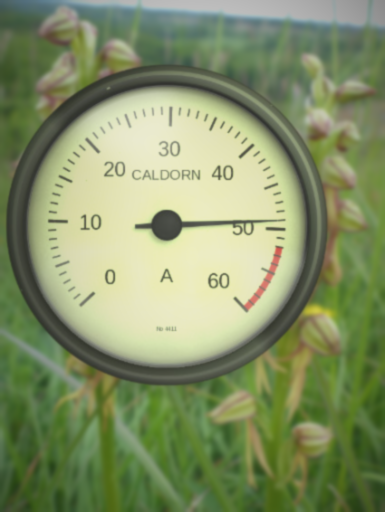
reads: 49
